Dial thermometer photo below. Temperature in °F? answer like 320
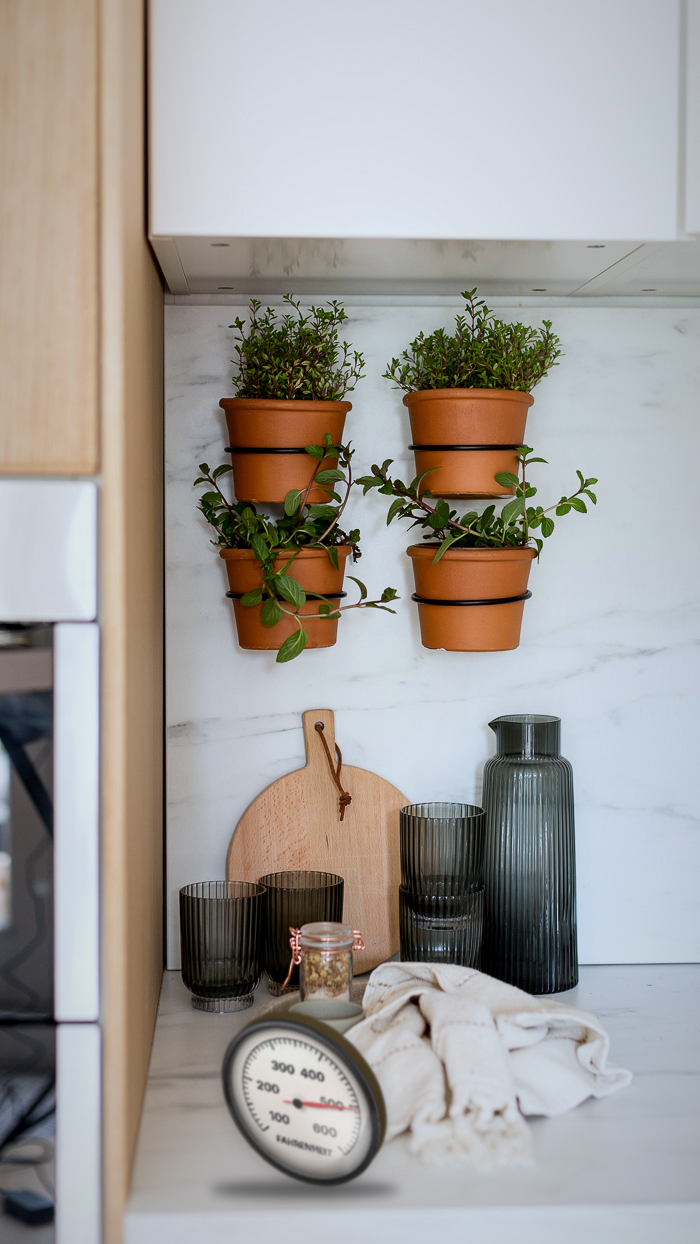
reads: 500
